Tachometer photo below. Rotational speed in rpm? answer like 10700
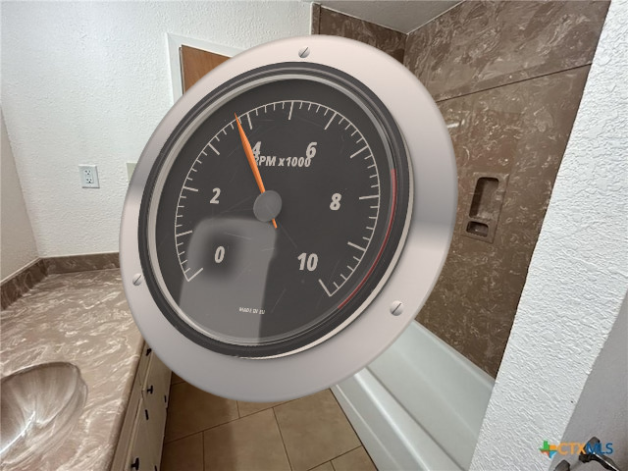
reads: 3800
